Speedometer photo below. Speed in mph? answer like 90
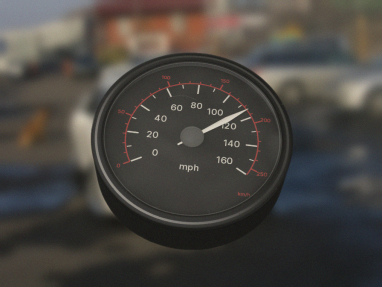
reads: 115
